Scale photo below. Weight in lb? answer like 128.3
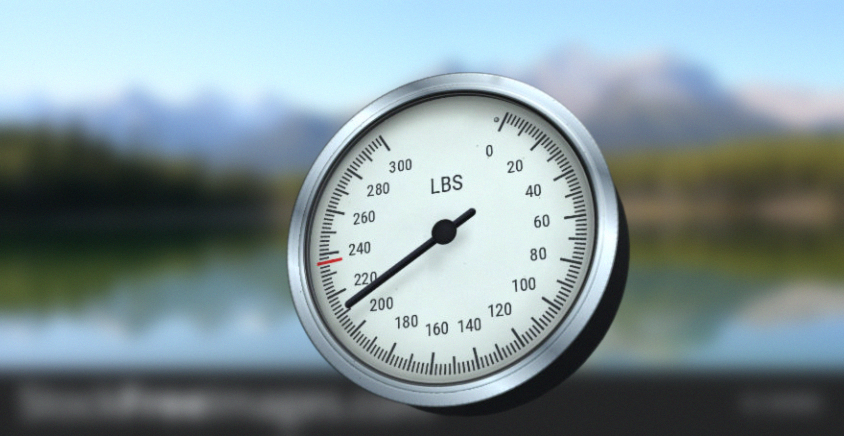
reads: 210
